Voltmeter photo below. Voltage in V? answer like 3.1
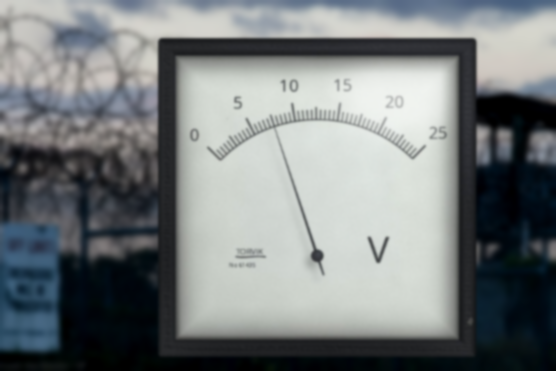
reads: 7.5
